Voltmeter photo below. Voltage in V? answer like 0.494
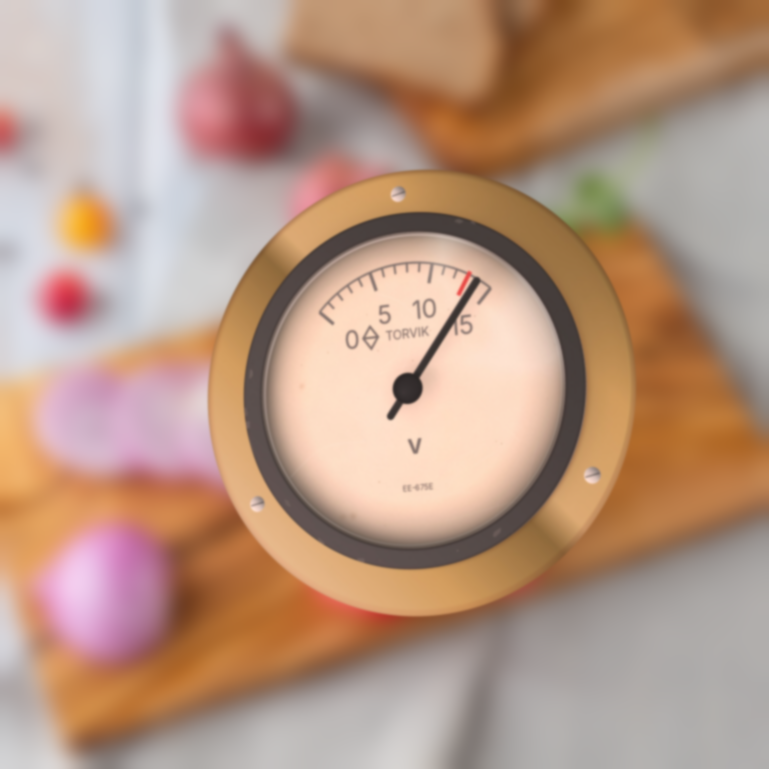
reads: 14
